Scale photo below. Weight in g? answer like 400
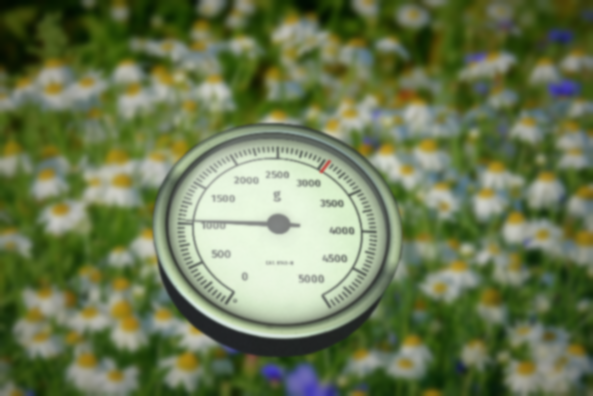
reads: 1000
